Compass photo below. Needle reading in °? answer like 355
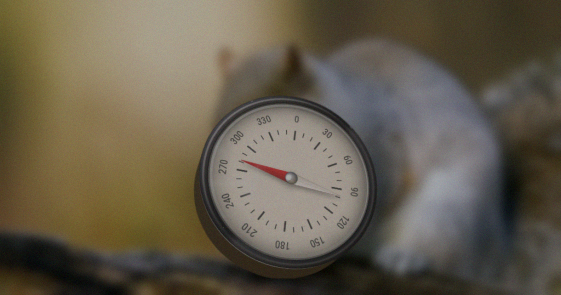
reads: 280
